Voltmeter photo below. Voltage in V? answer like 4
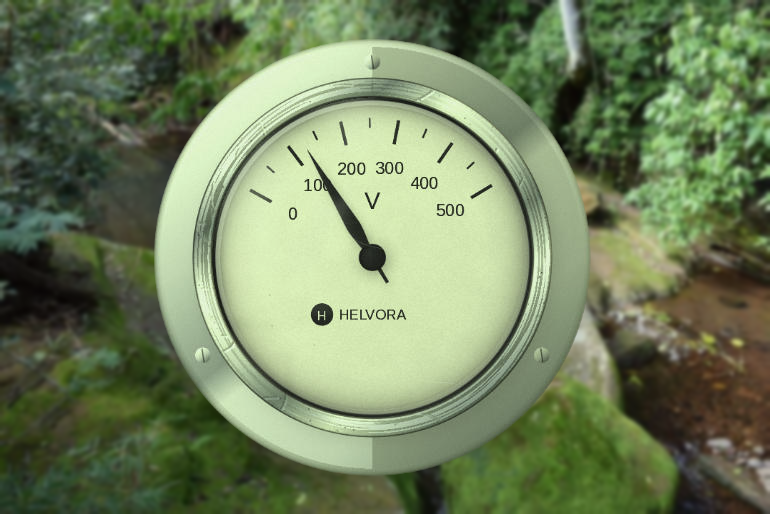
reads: 125
